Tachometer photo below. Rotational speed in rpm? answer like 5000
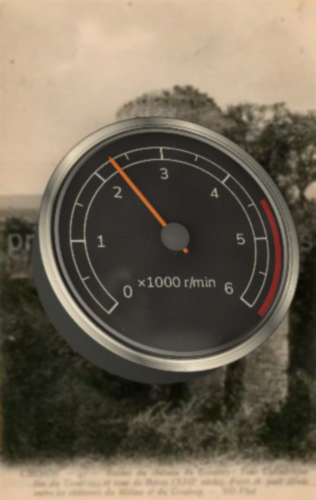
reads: 2250
